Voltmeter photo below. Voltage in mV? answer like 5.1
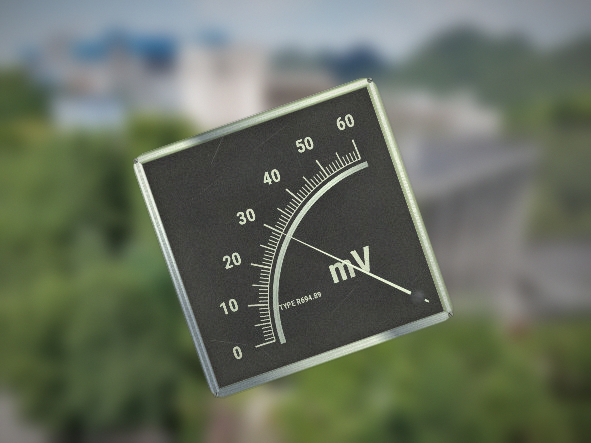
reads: 30
